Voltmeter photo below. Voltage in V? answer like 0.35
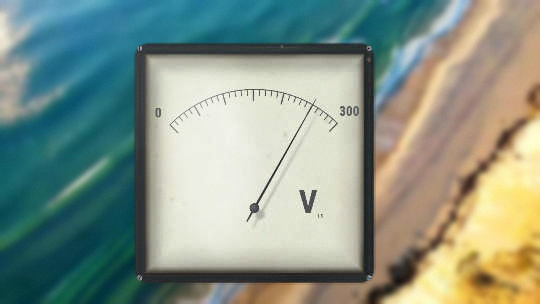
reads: 250
